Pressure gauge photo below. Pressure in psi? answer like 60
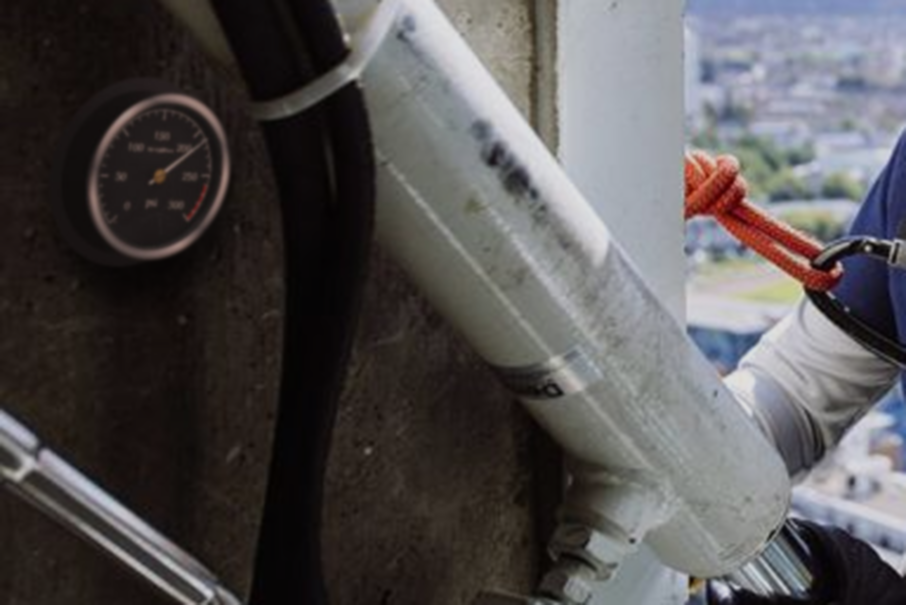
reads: 210
